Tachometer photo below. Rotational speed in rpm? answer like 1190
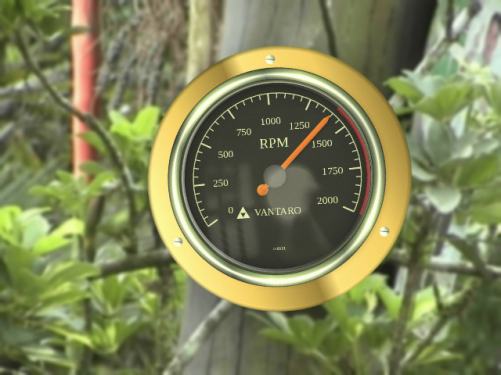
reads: 1400
